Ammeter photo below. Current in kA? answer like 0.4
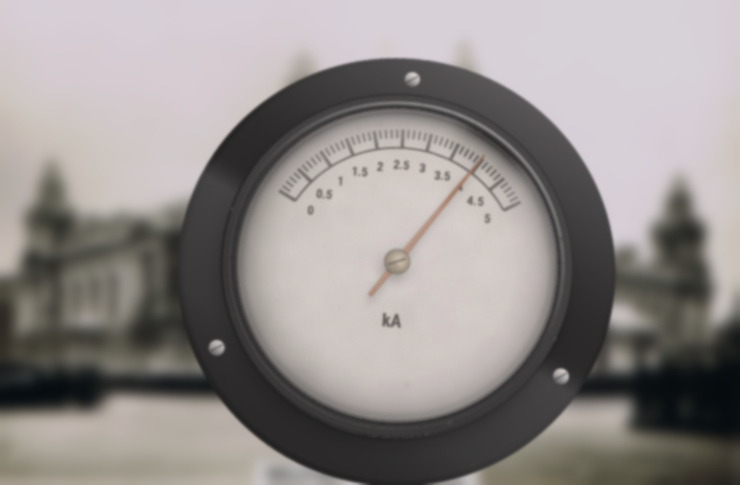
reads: 4
